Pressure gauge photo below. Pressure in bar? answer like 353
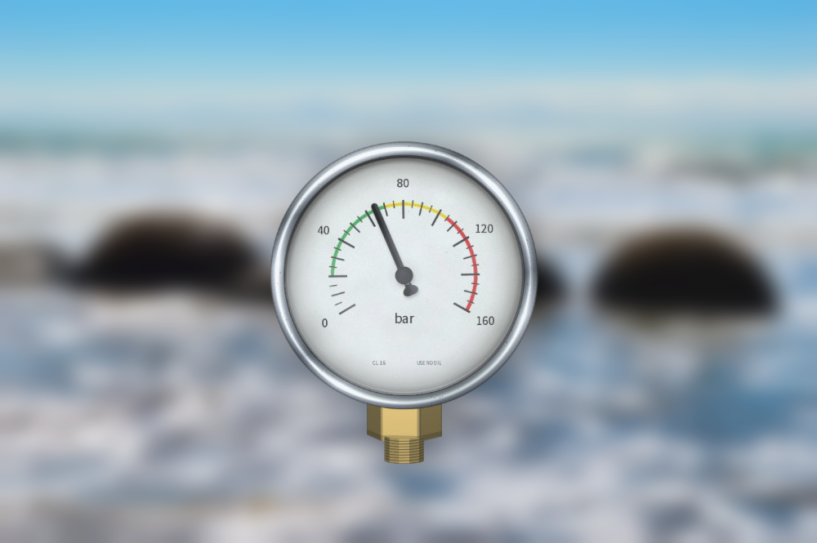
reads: 65
